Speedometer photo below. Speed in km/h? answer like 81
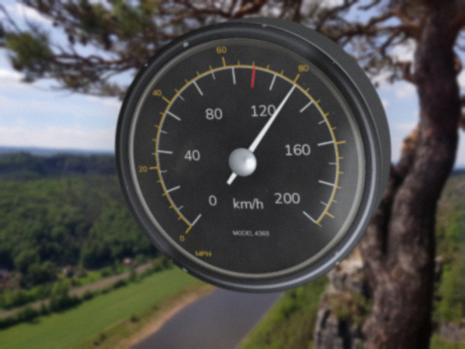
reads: 130
